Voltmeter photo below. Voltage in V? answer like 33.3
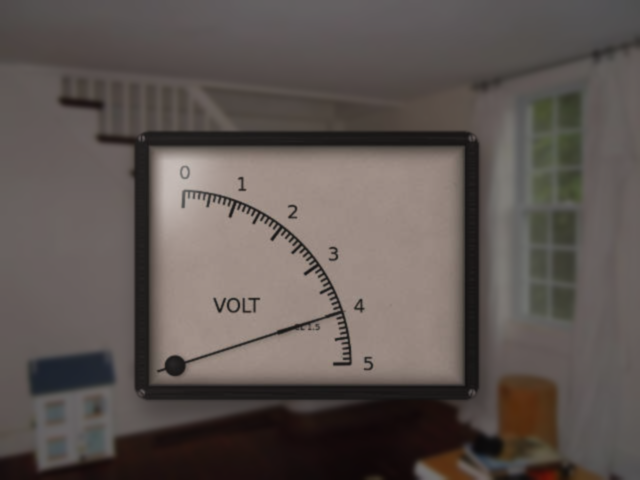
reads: 4
